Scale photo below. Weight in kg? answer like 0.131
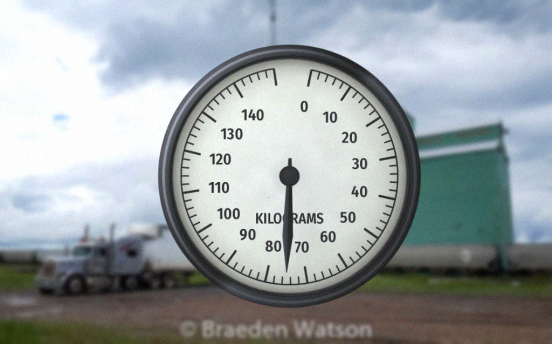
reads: 75
